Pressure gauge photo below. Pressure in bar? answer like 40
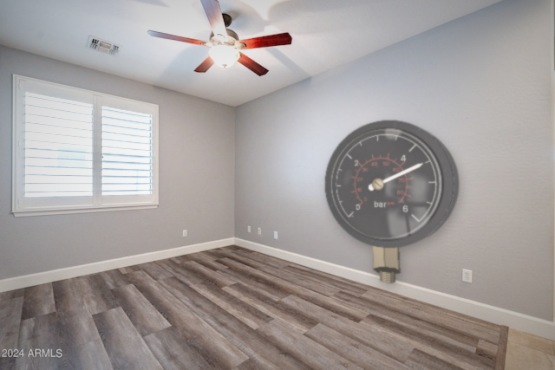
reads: 4.5
